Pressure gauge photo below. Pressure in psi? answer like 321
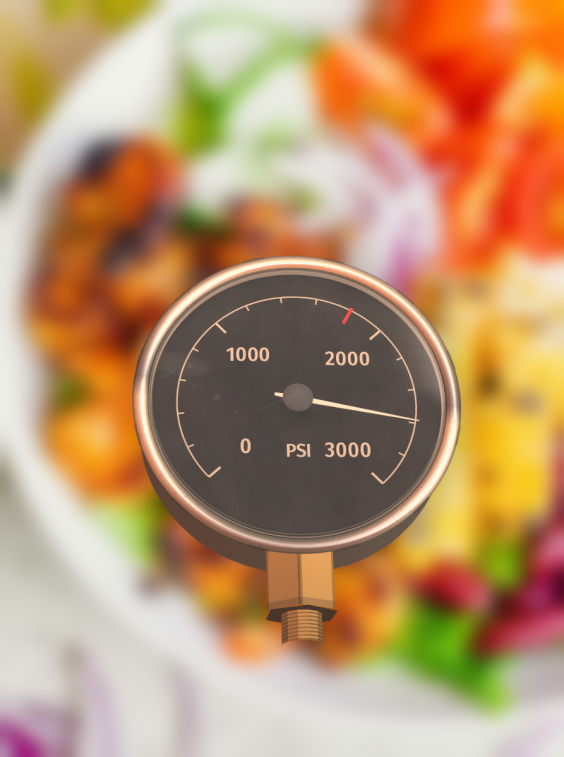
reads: 2600
